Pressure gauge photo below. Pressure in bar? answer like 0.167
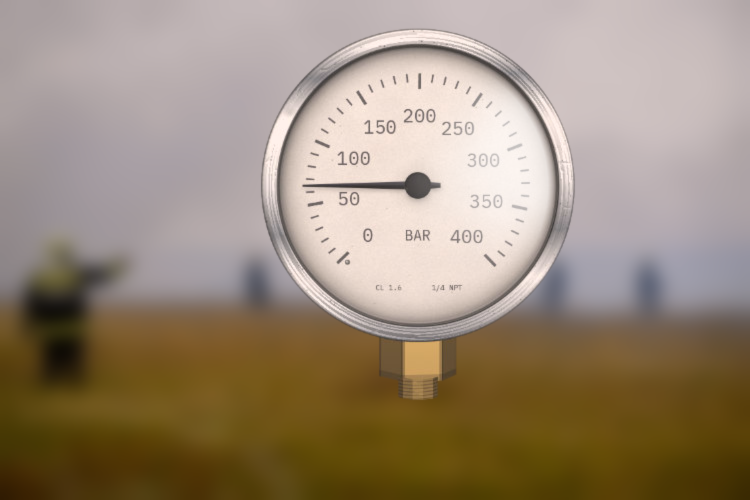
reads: 65
